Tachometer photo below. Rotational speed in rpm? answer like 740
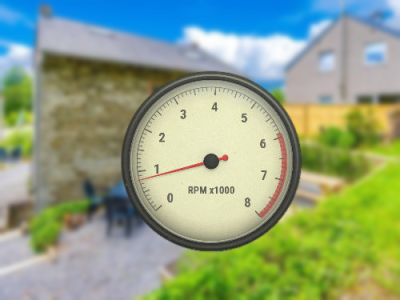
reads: 800
